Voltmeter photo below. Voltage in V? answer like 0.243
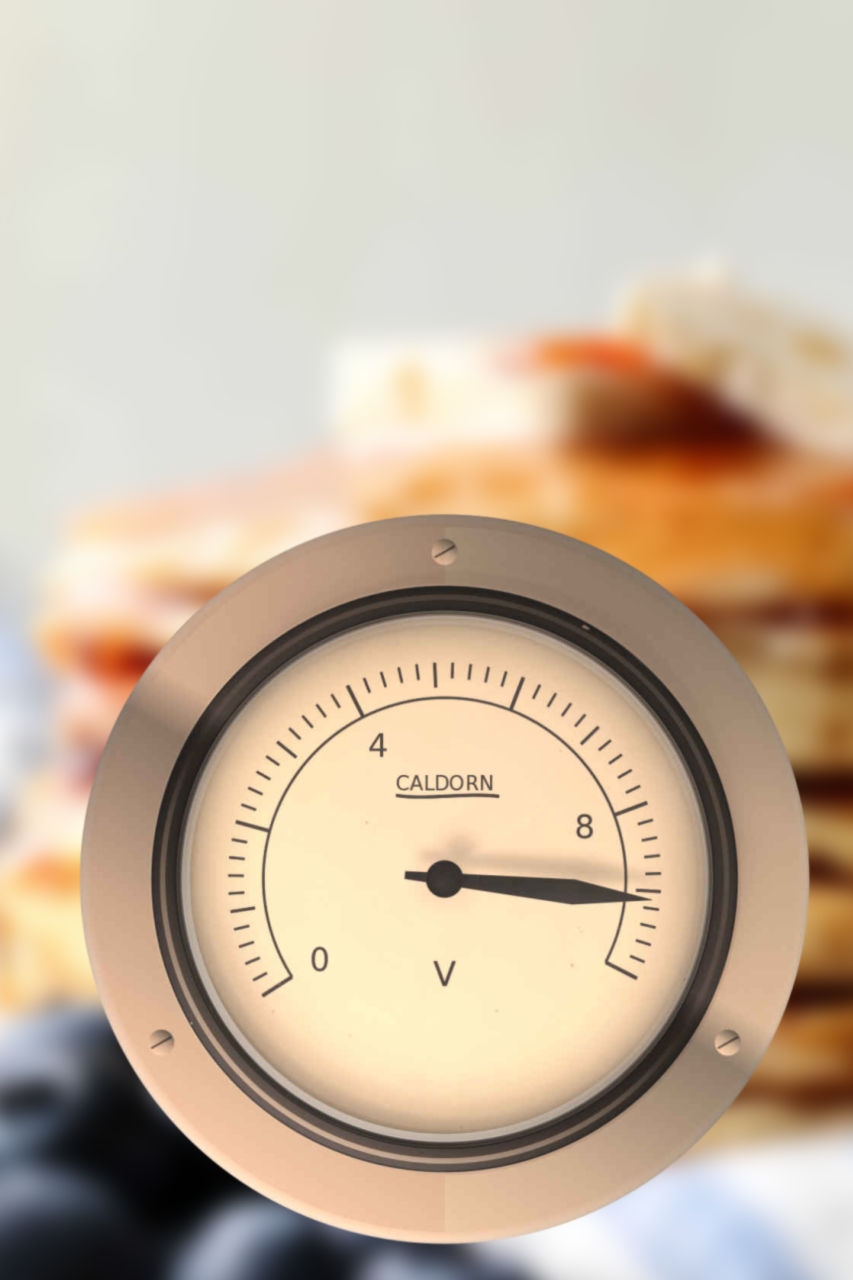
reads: 9.1
